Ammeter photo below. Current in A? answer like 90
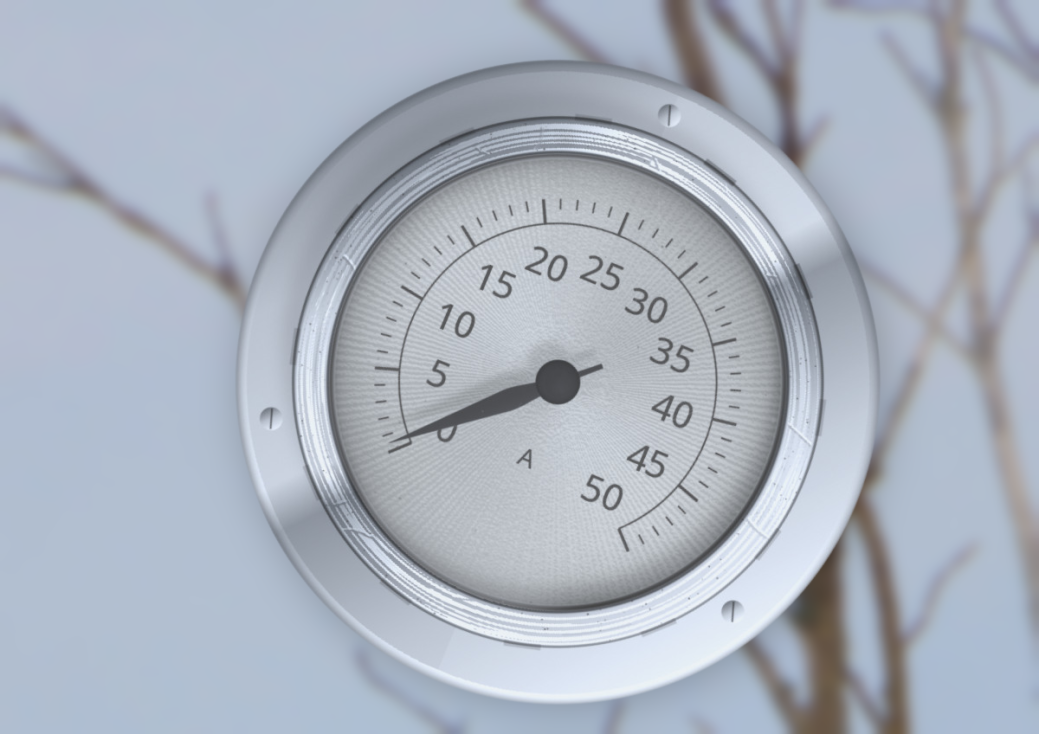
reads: 0.5
